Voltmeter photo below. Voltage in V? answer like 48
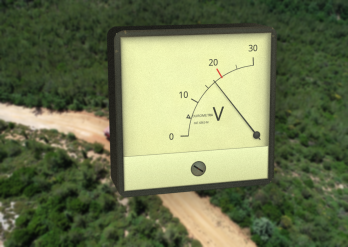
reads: 17.5
